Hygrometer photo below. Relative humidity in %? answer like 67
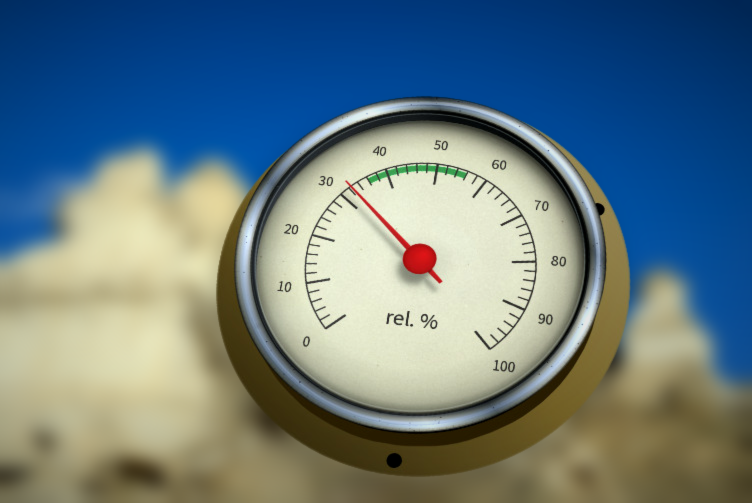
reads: 32
